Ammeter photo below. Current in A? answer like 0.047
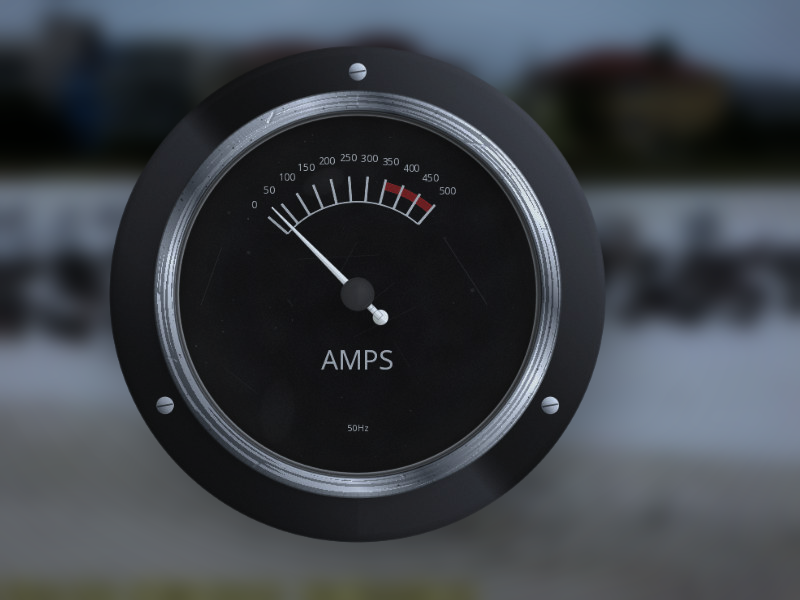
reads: 25
